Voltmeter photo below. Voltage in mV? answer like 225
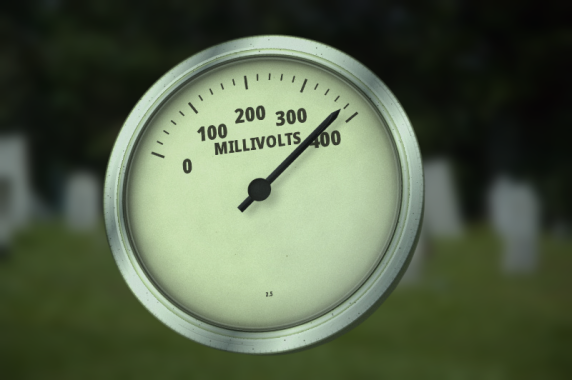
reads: 380
